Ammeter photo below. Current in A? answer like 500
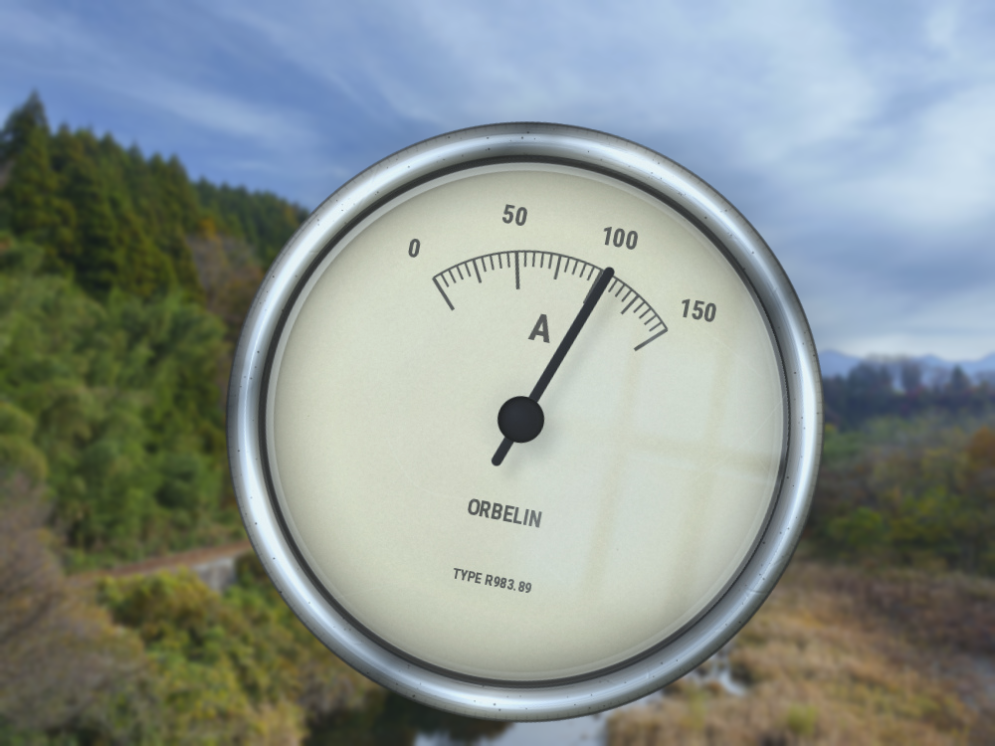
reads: 105
